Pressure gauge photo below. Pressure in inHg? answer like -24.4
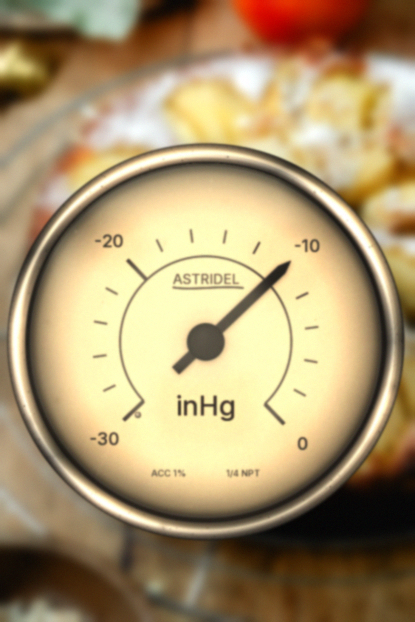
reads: -10
